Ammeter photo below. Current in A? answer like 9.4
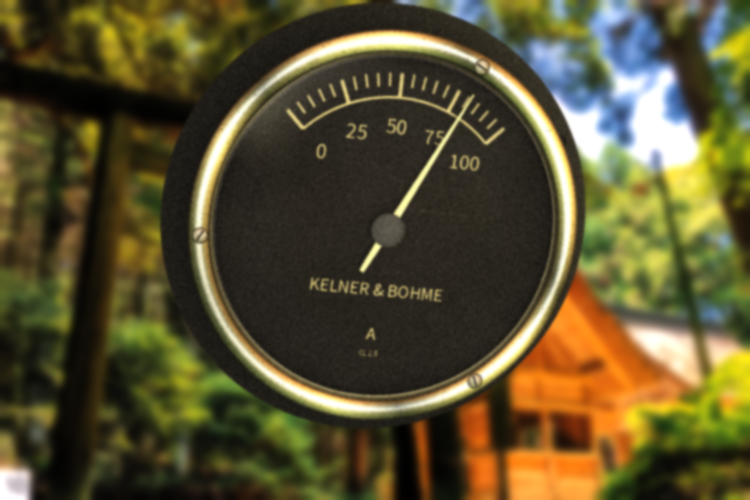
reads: 80
